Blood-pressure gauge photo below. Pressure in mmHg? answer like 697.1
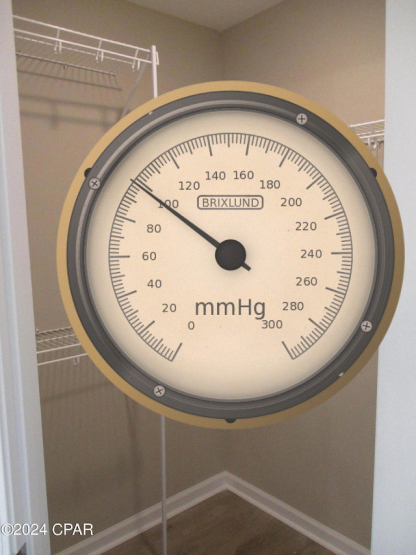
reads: 98
